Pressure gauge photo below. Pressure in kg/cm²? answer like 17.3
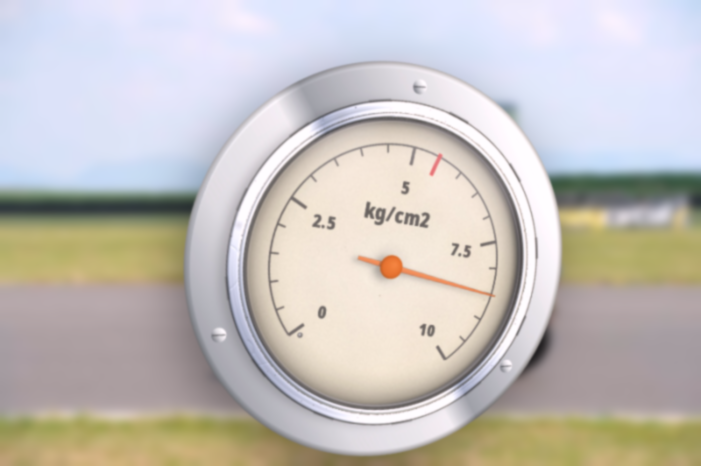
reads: 8.5
